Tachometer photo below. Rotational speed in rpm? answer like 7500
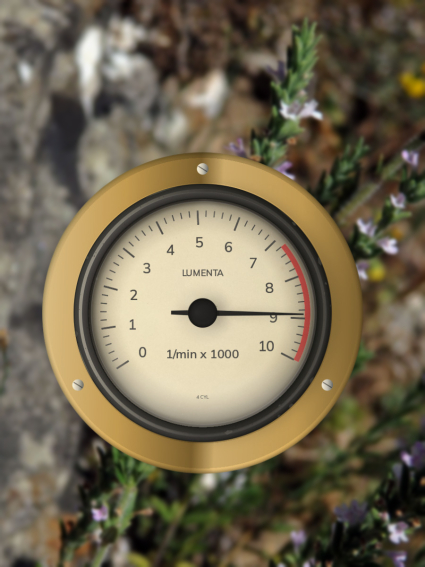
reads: 8900
